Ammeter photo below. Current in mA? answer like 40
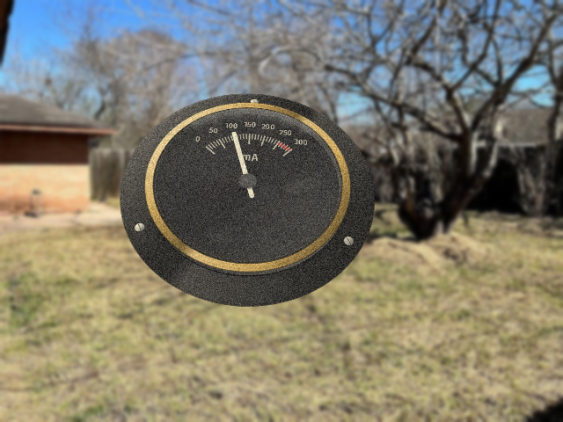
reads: 100
